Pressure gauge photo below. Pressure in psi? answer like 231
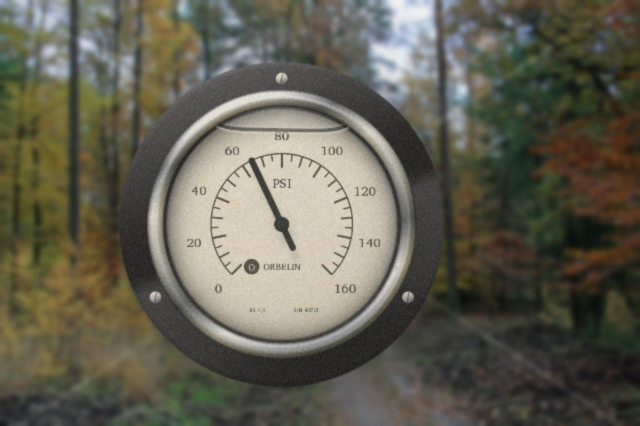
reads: 65
